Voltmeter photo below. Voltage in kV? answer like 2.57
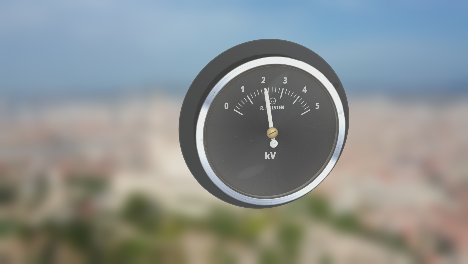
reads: 2
